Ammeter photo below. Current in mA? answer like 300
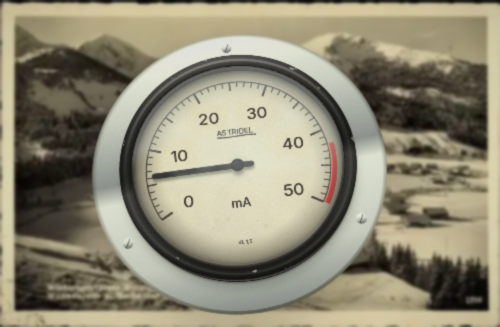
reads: 6
